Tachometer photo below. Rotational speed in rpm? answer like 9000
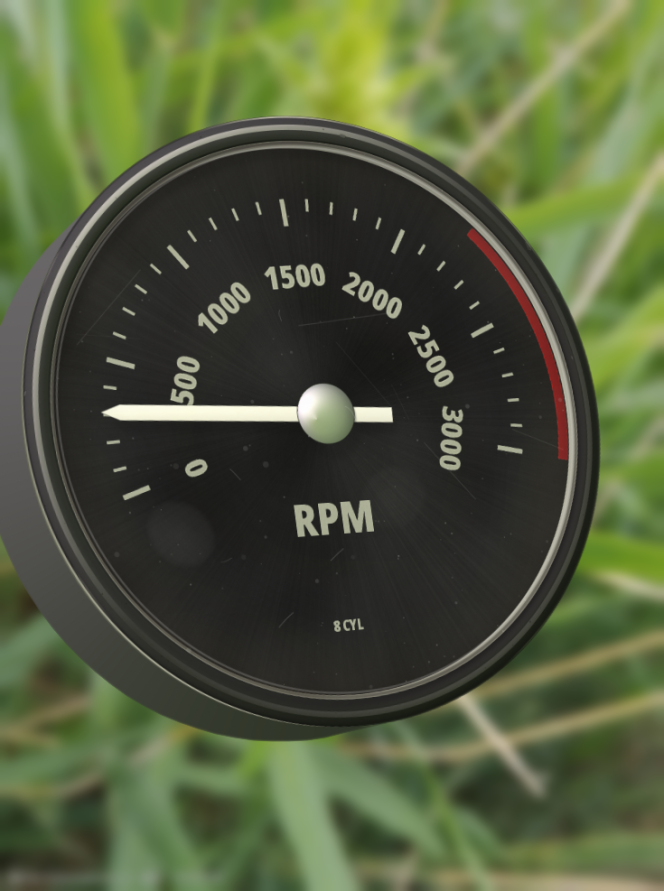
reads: 300
